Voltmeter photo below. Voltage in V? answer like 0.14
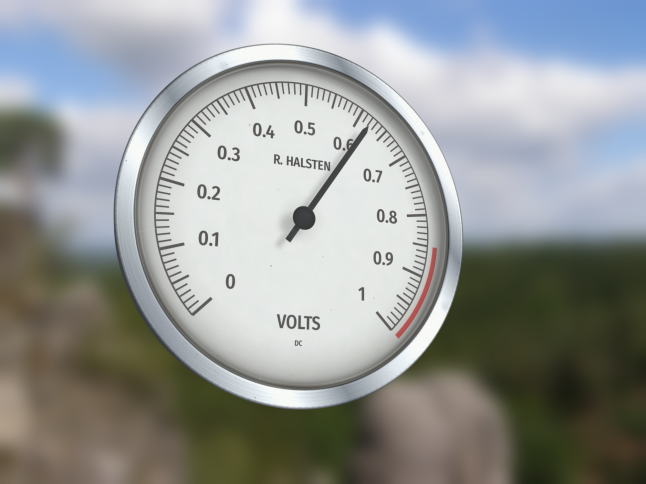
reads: 0.62
